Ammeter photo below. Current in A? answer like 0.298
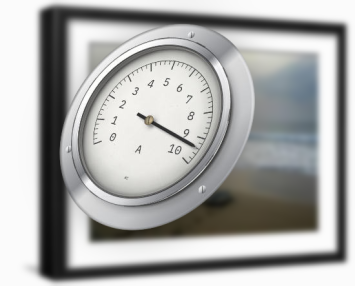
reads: 9.4
